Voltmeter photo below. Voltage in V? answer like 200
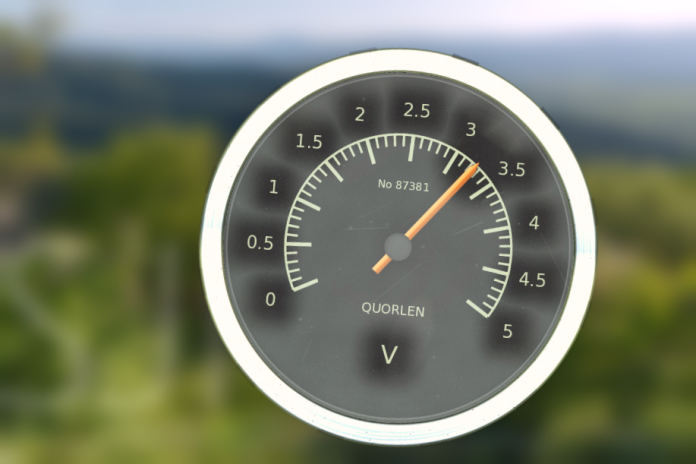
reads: 3.25
